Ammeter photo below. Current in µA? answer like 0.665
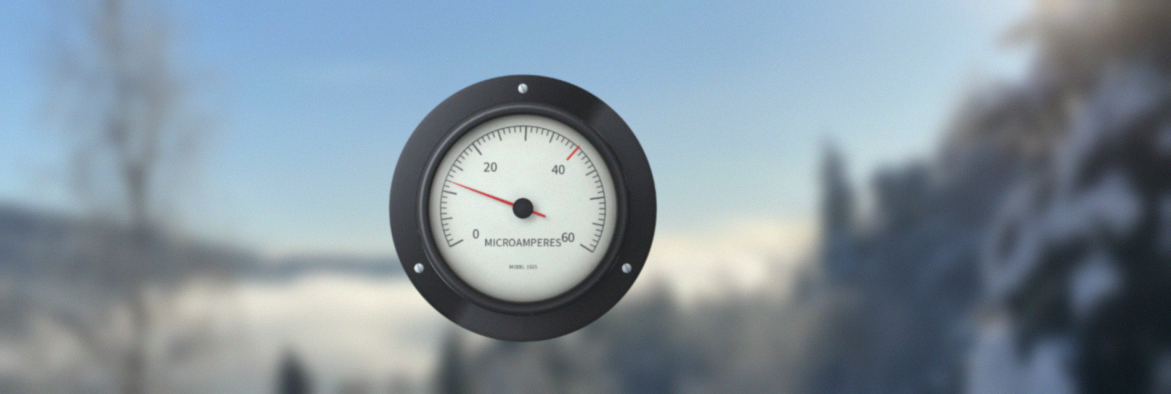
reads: 12
